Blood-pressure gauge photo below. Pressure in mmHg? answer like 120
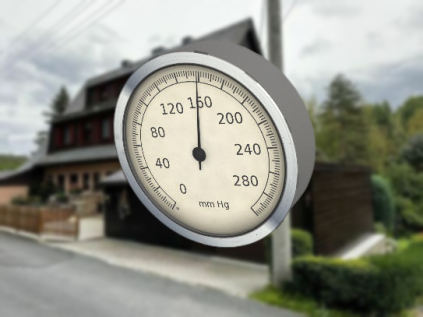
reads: 160
